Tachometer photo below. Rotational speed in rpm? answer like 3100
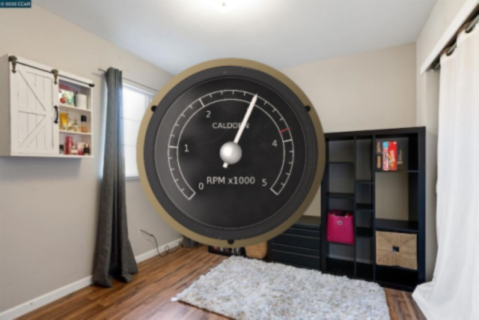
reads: 3000
